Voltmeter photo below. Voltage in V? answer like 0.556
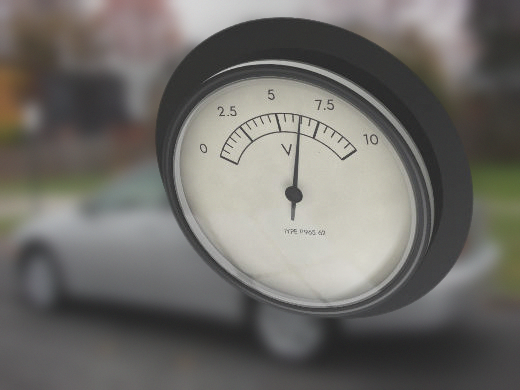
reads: 6.5
